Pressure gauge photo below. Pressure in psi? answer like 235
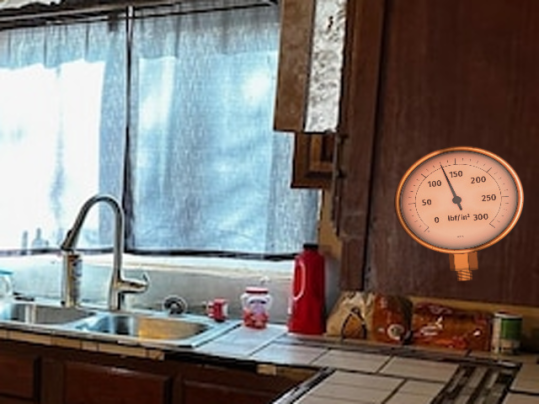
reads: 130
